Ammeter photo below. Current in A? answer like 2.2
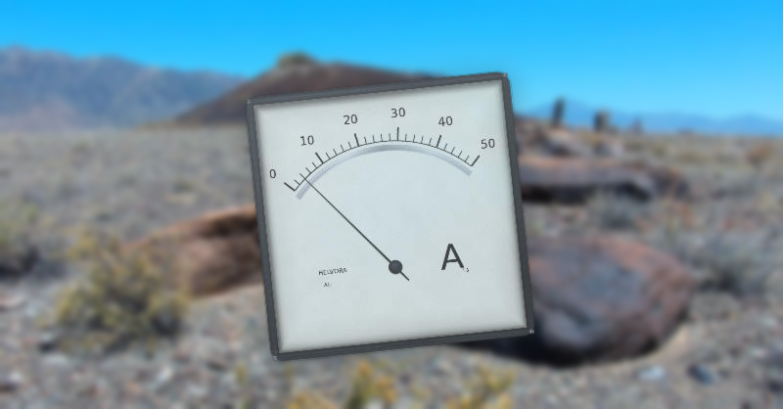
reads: 4
